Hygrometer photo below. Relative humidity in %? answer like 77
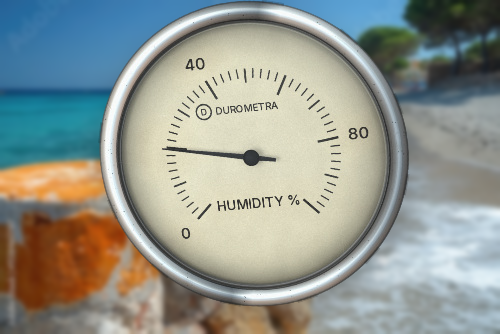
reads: 20
